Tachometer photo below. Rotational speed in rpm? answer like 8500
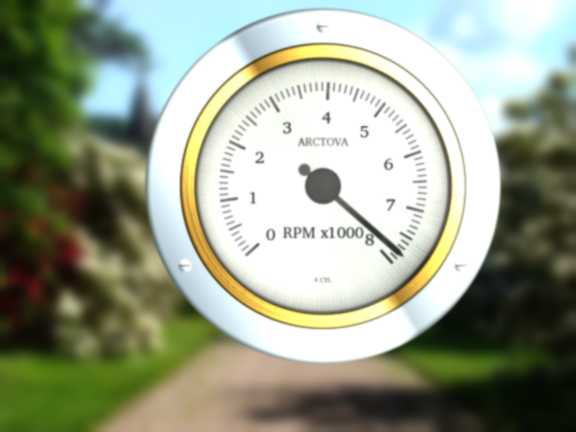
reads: 7800
